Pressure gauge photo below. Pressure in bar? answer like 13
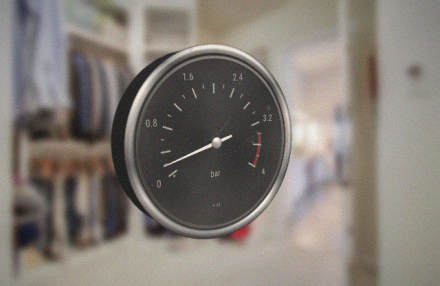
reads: 0.2
